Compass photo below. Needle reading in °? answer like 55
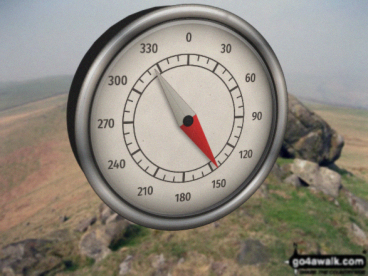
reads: 145
